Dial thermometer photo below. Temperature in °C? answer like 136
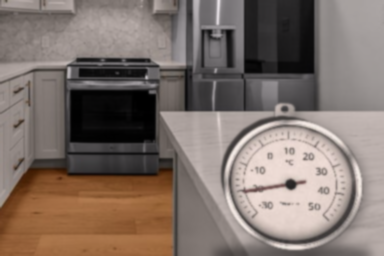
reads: -20
